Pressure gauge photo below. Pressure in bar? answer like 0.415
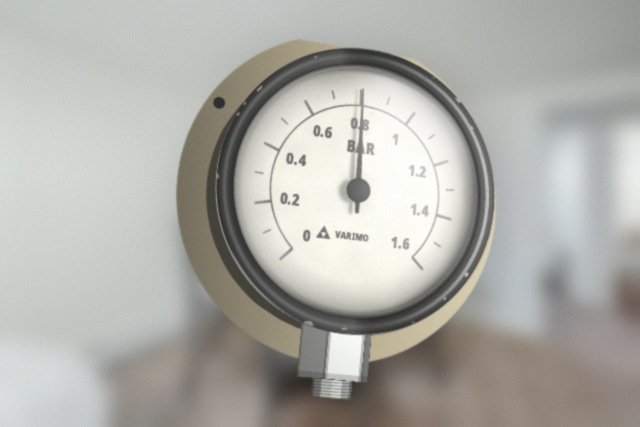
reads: 0.8
